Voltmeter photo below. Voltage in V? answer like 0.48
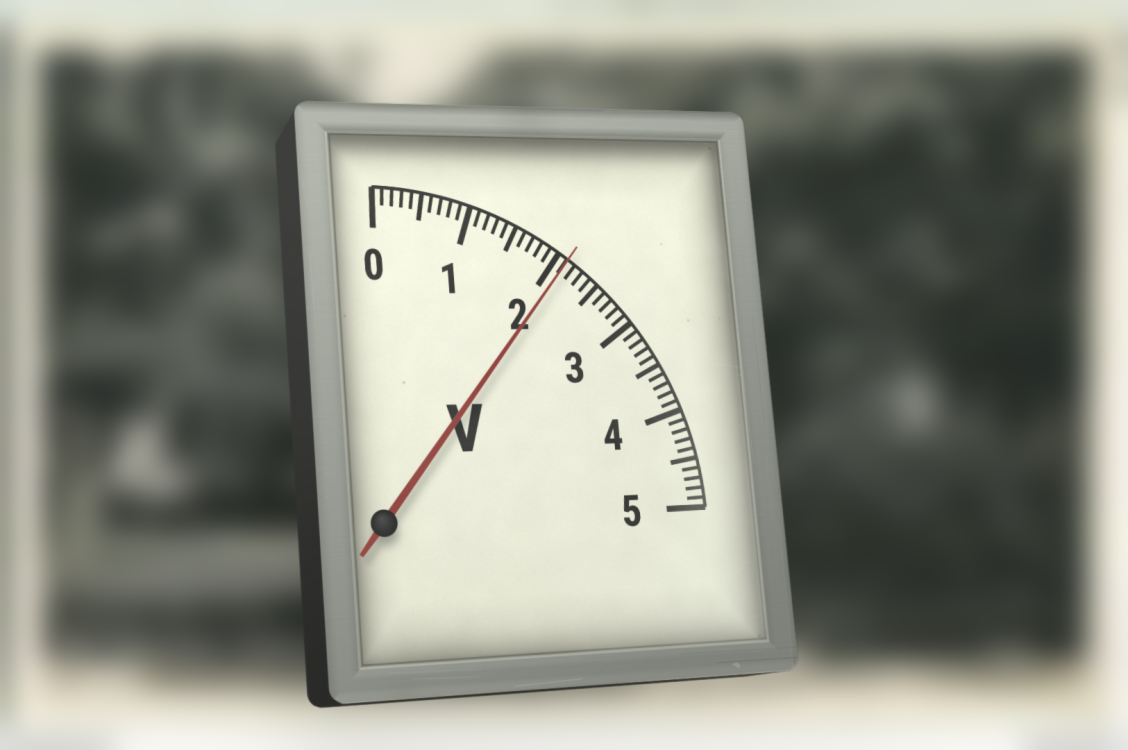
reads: 2.1
